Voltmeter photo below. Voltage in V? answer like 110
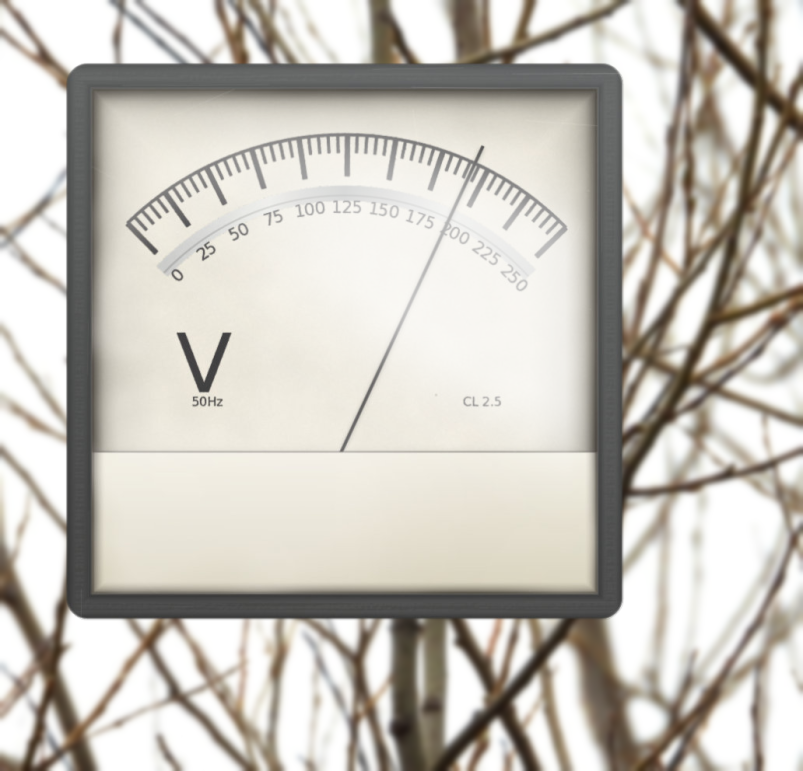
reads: 192.5
